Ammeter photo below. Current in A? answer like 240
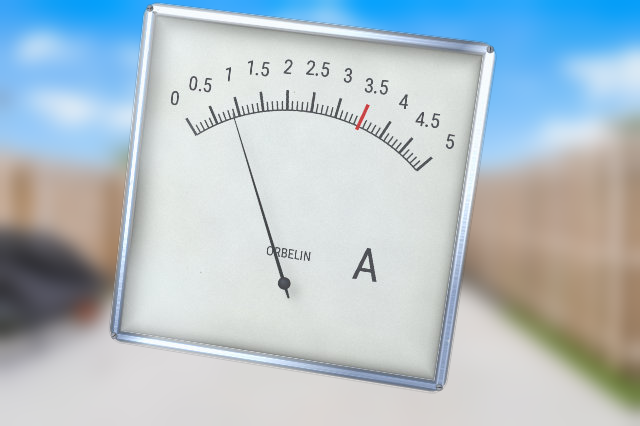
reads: 0.9
